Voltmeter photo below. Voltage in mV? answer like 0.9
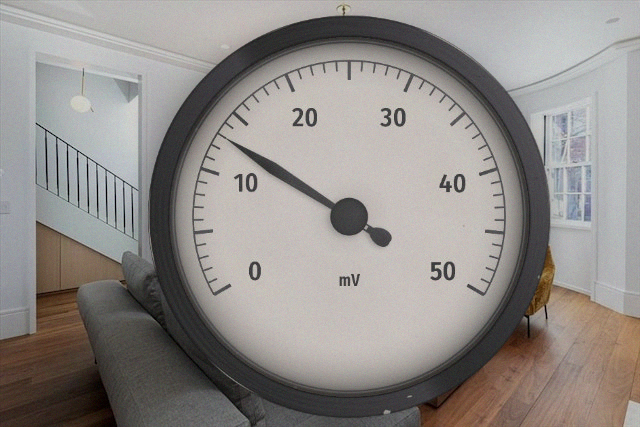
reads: 13
